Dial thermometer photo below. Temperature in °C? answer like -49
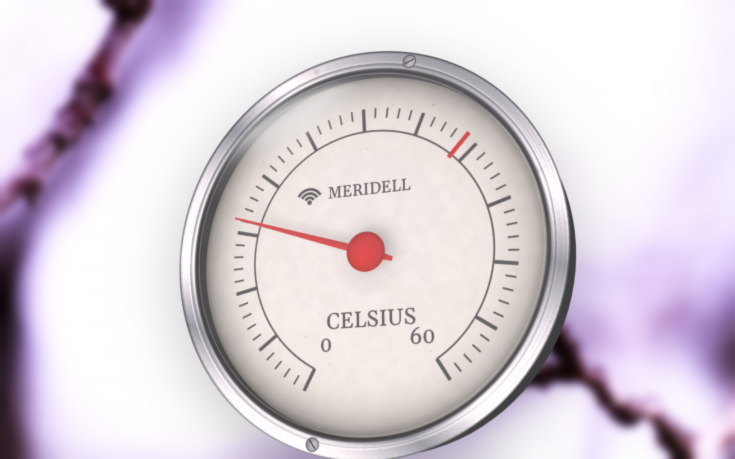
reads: 16
